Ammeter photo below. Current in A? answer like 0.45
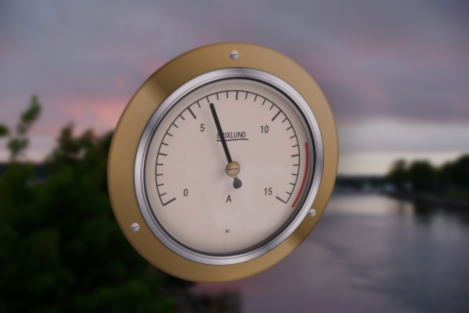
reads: 6
